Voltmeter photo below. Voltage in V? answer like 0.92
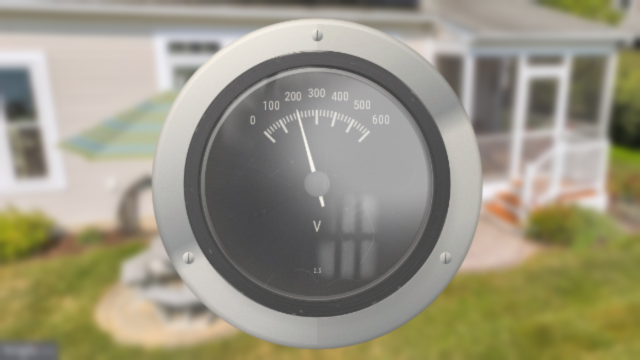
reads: 200
